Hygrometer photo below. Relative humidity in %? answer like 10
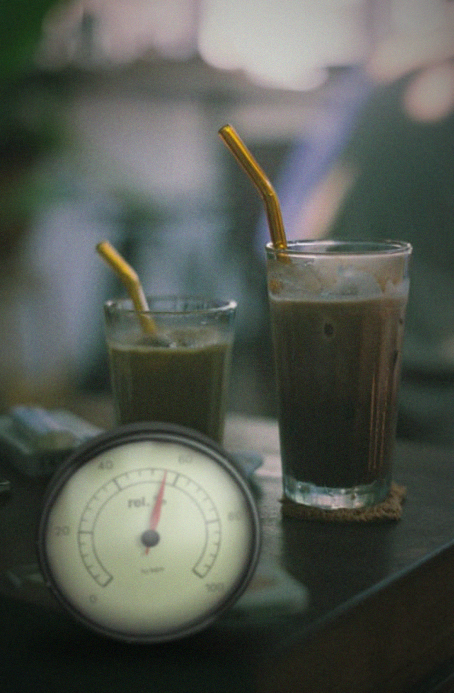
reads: 56
